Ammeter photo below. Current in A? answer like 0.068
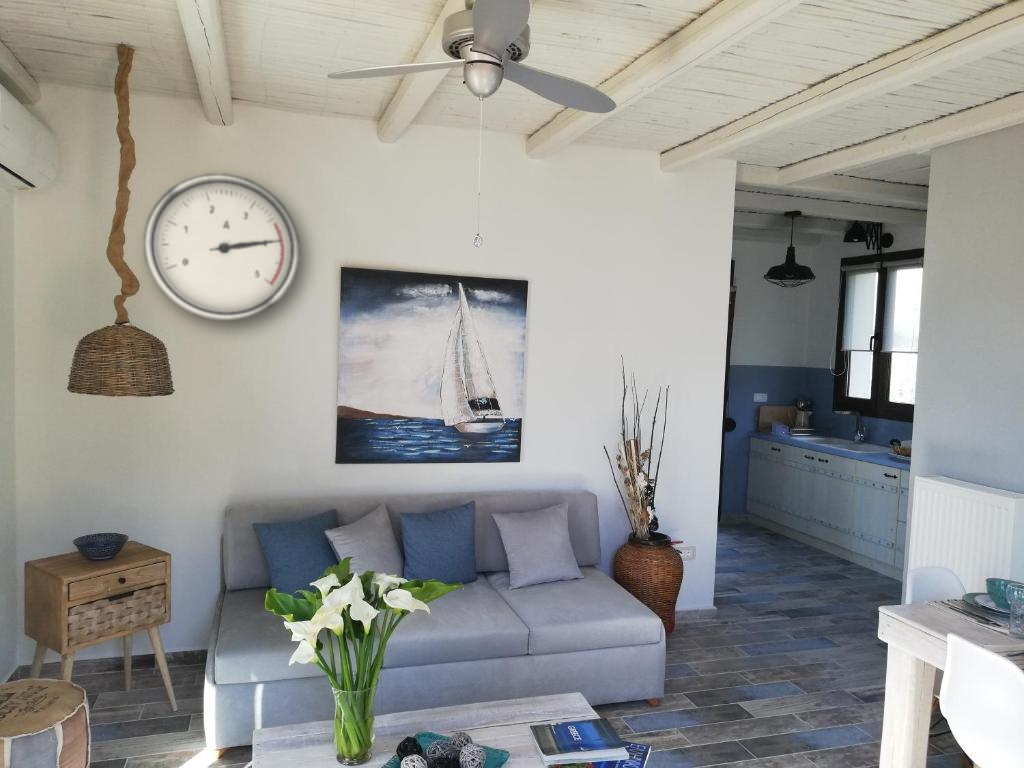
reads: 4
